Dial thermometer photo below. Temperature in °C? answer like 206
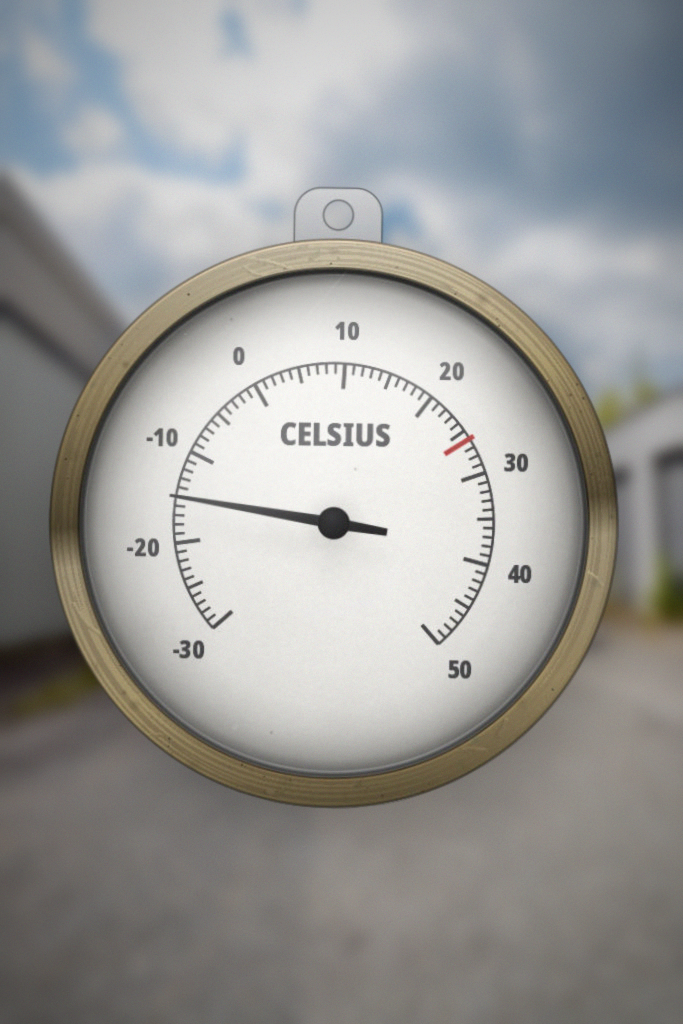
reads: -15
